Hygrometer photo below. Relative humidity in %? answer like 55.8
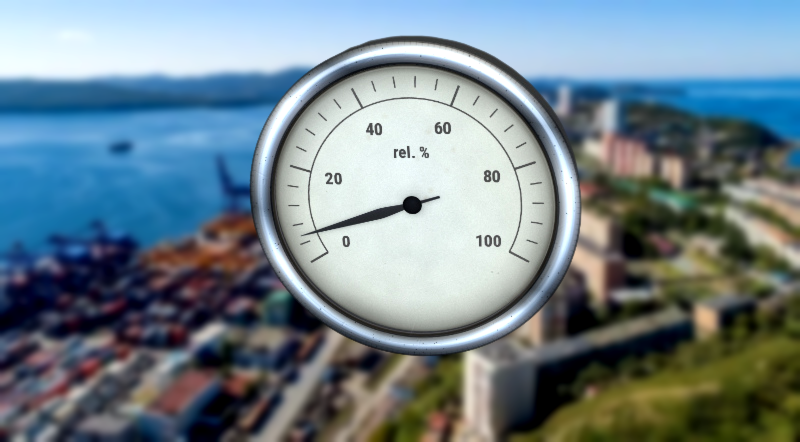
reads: 6
